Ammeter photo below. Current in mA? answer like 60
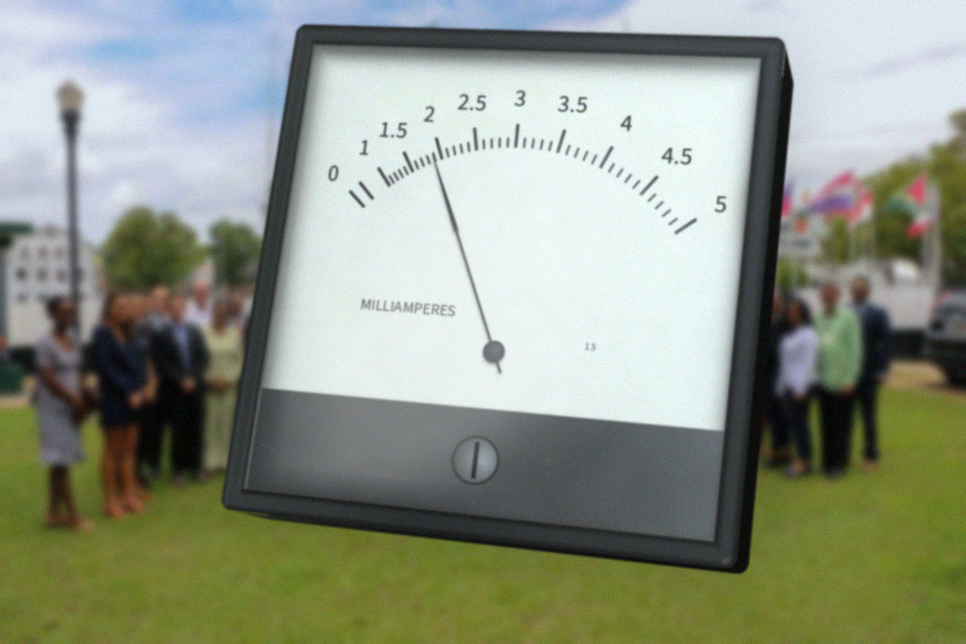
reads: 1.9
